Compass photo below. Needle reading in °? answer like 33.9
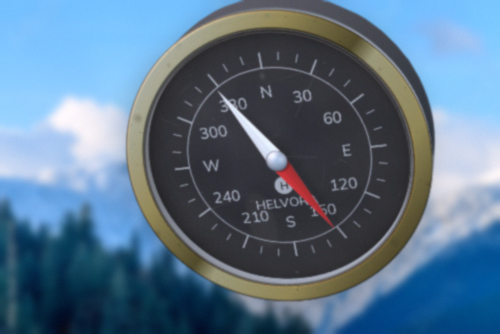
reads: 150
